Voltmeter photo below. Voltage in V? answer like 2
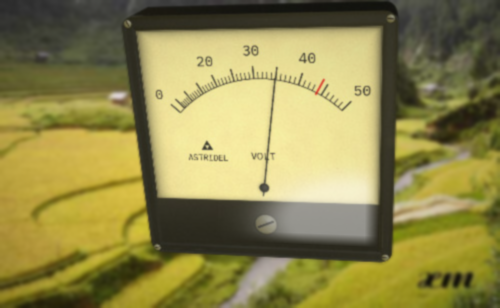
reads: 35
